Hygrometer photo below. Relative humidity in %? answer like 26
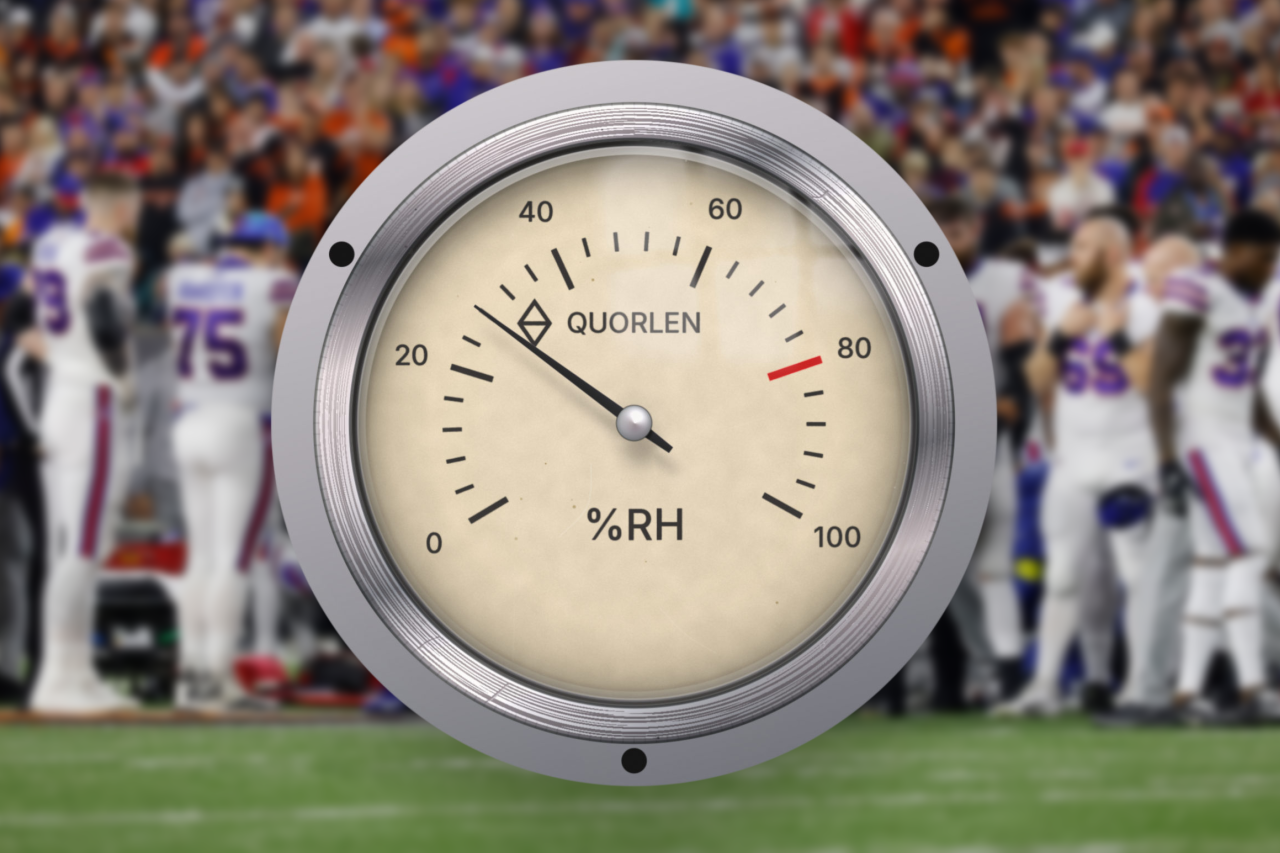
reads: 28
